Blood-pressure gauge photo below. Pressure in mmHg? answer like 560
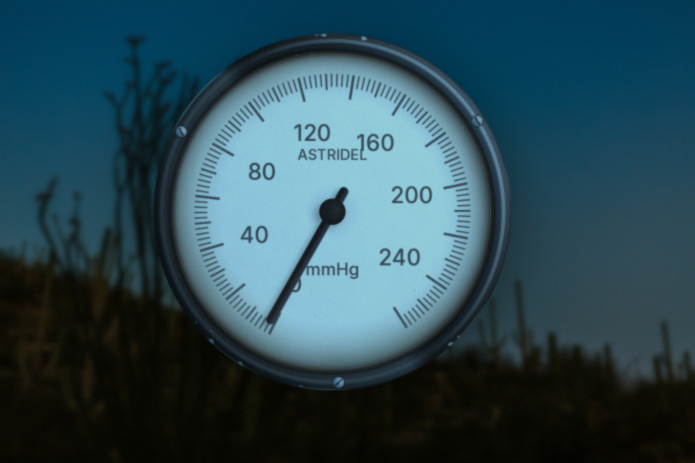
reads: 2
